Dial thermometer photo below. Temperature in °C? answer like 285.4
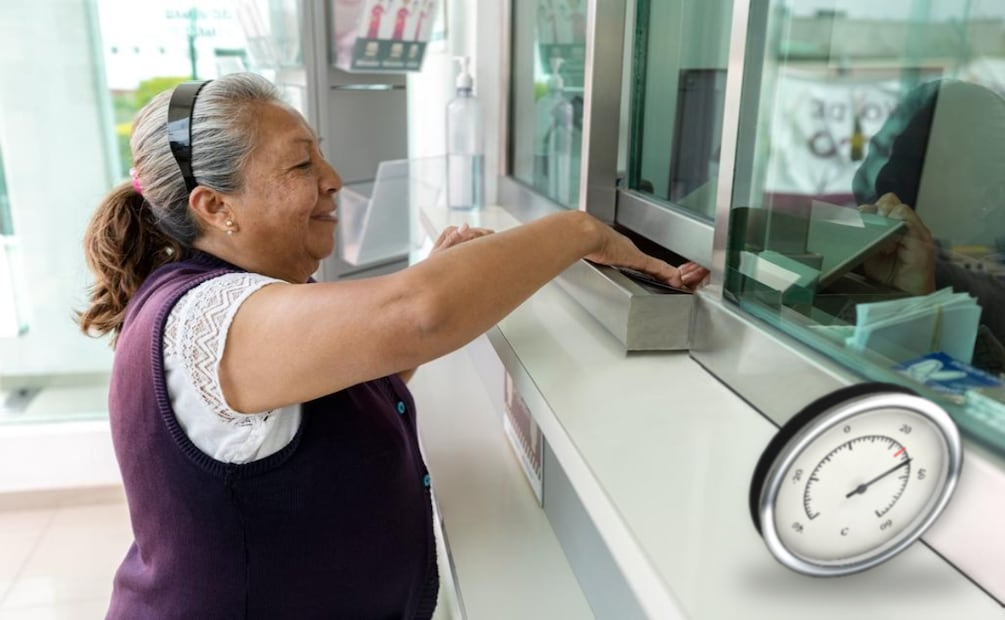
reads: 30
